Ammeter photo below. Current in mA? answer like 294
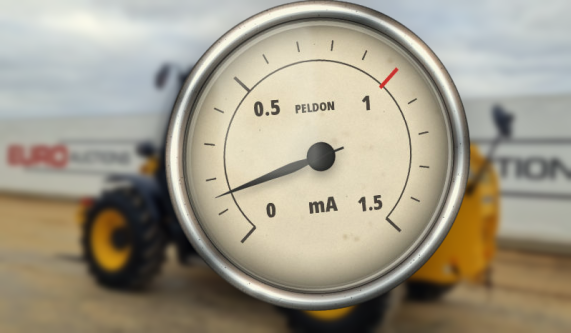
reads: 0.15
